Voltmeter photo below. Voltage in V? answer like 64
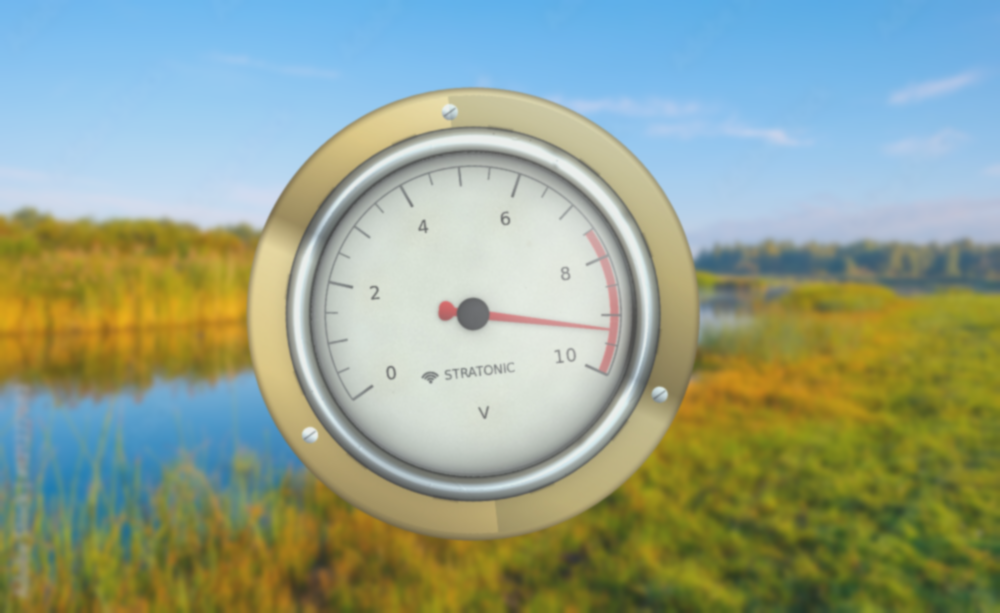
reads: 9.25
